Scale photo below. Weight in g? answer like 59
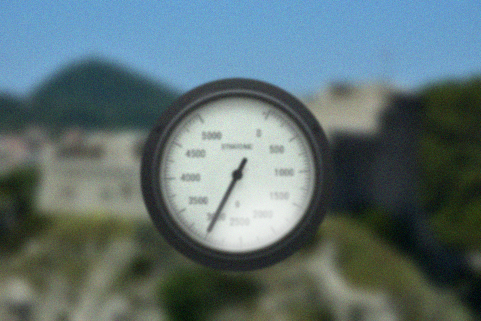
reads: 3000
